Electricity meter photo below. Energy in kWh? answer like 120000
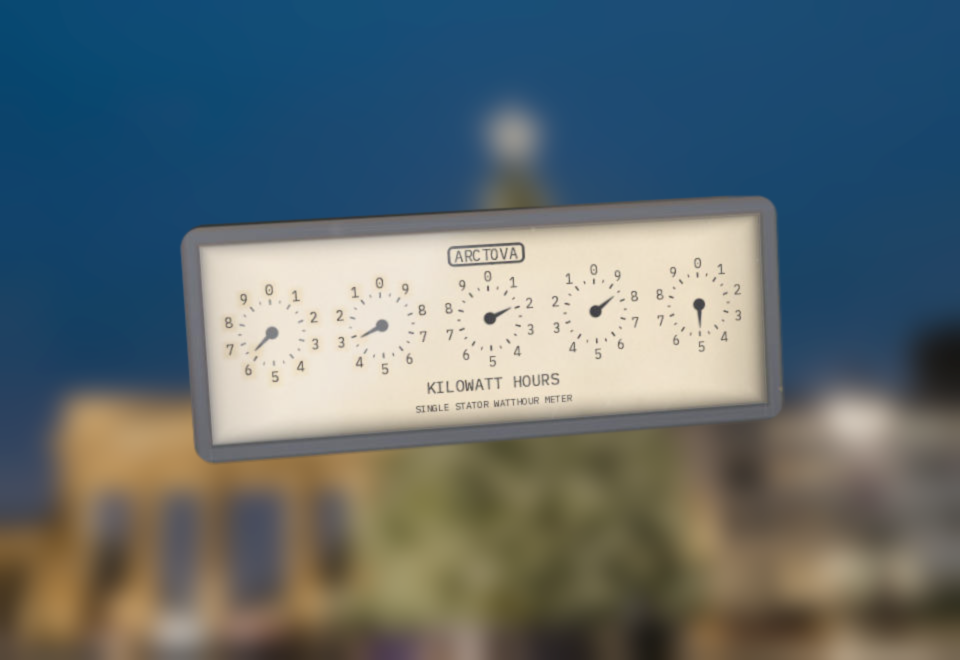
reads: 63185
